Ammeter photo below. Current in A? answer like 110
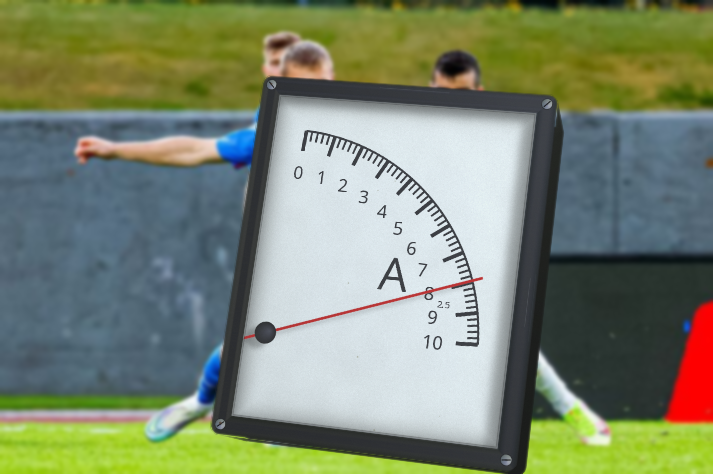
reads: 8
